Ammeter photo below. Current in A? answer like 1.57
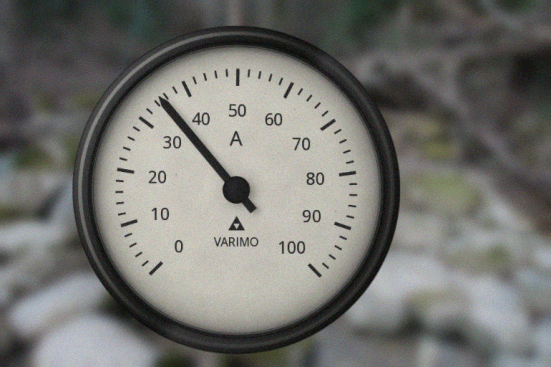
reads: 35
